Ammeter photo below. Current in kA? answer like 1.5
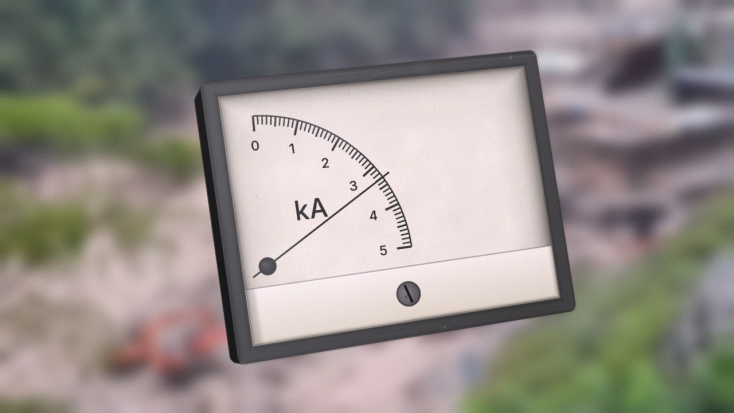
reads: 3.3
